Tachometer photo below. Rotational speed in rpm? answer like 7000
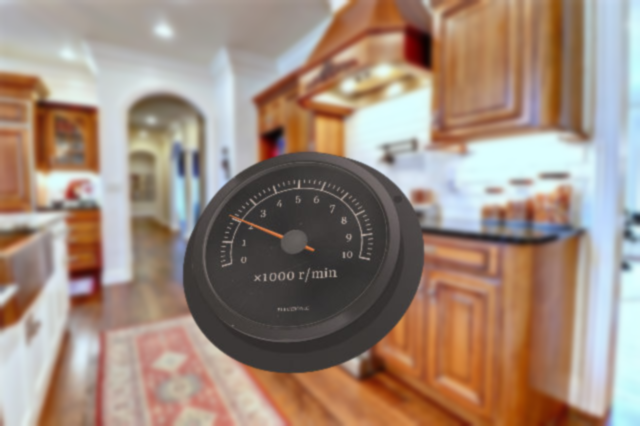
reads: 2000
